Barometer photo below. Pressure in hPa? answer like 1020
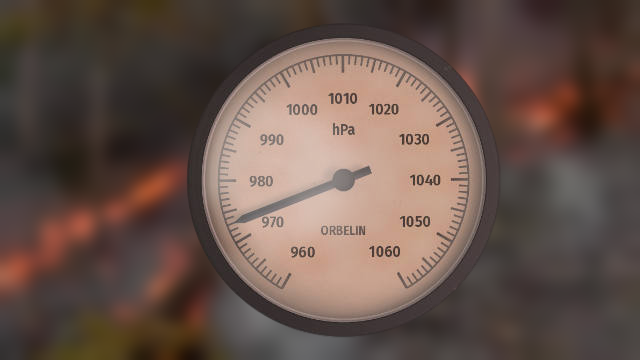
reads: 973
